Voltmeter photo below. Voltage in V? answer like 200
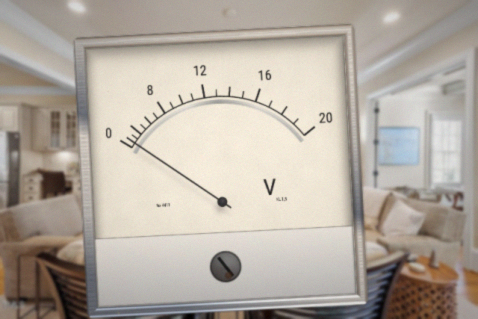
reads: 2
